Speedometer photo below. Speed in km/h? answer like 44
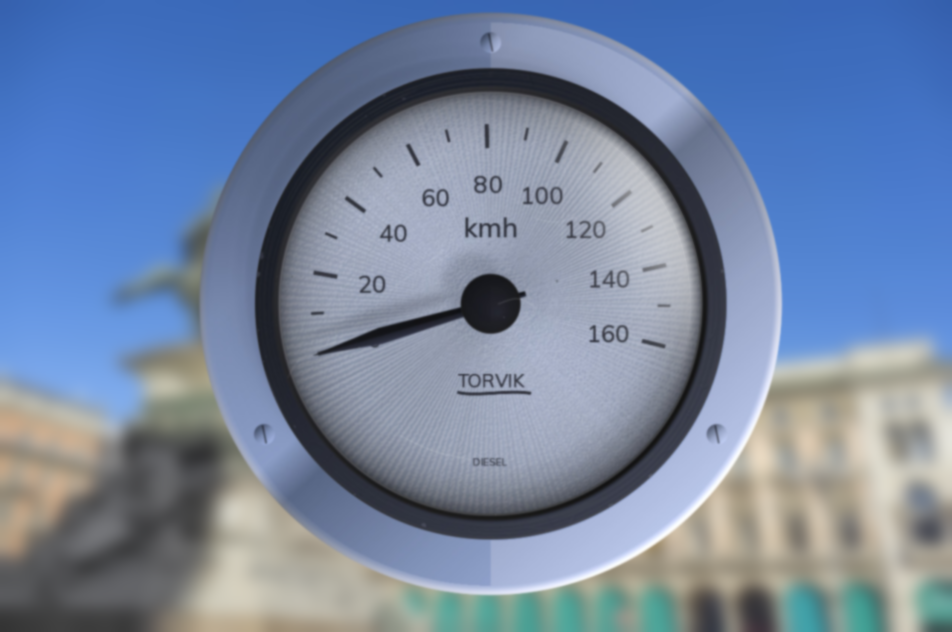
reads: 0
